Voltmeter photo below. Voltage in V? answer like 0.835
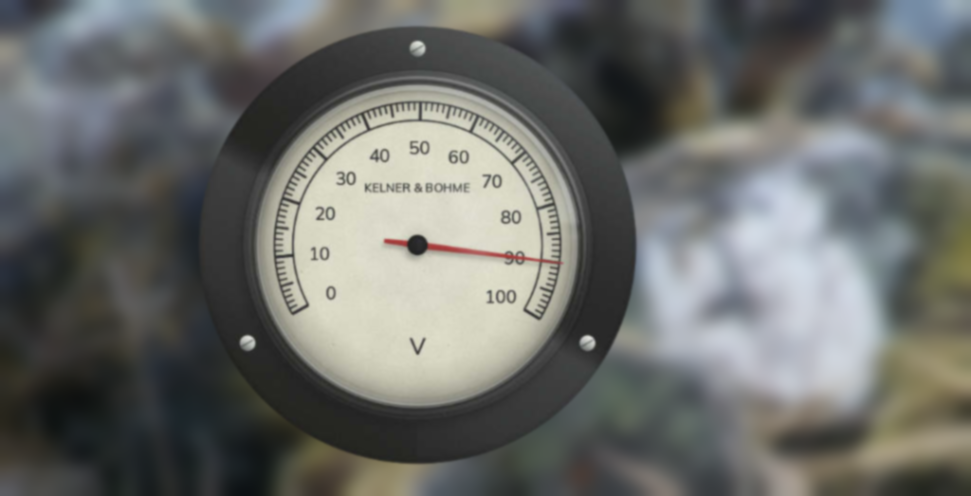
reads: 90
